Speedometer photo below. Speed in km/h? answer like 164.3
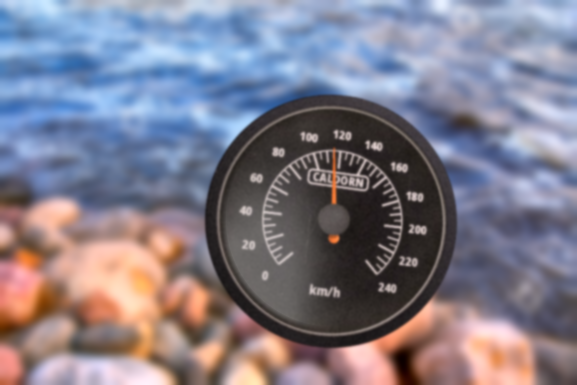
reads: 115
